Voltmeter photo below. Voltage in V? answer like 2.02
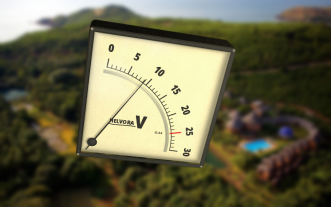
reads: 9
